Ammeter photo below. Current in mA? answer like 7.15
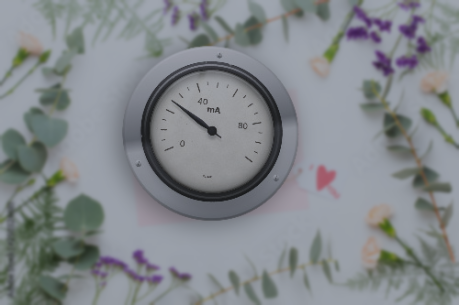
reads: 25
